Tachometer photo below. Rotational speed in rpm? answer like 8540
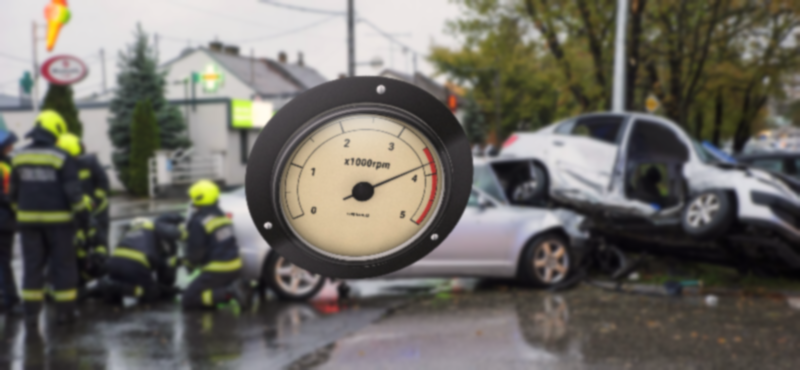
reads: 3750
